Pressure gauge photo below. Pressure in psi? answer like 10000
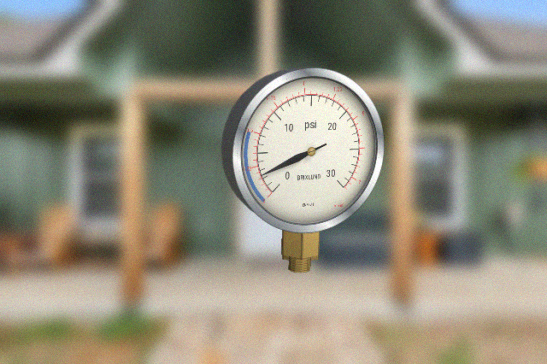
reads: 2.5
